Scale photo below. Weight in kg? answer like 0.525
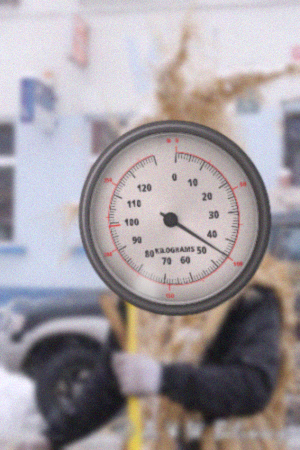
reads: 45
